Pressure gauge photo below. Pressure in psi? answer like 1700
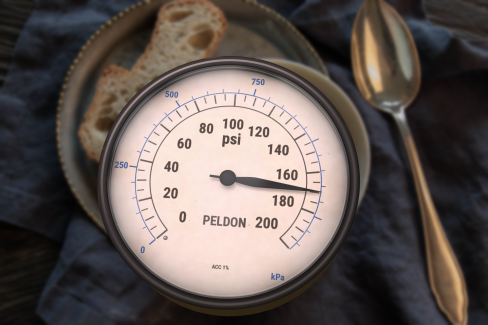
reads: 170
